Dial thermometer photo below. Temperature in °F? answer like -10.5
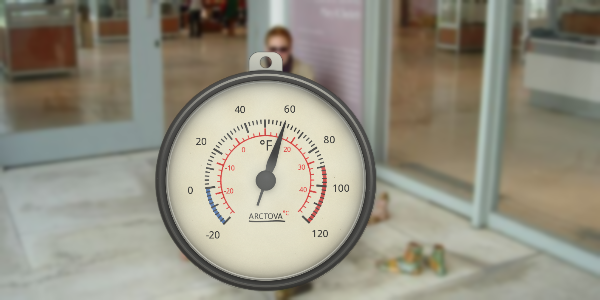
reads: 60
